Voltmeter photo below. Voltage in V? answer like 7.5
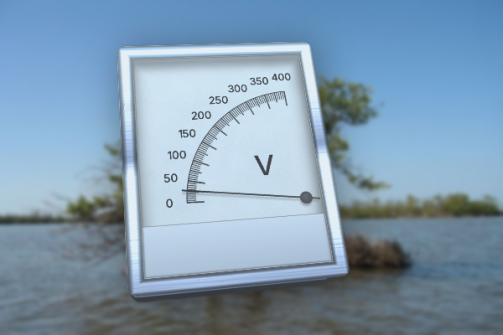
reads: 25
